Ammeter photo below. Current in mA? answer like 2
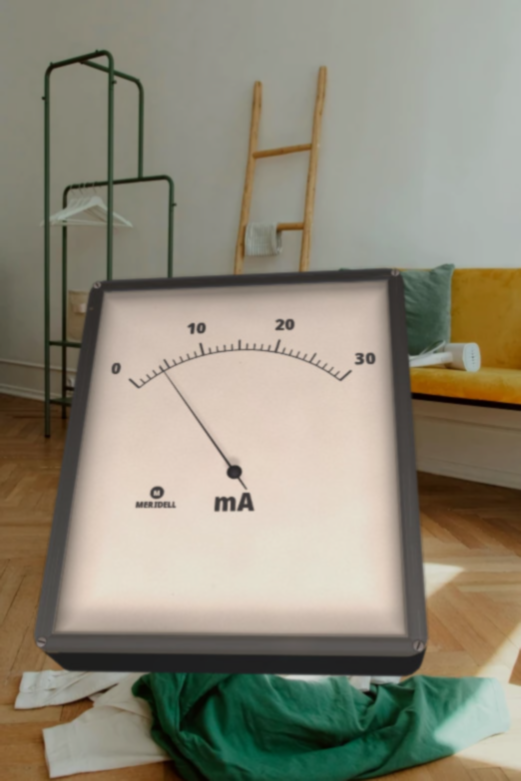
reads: 4
